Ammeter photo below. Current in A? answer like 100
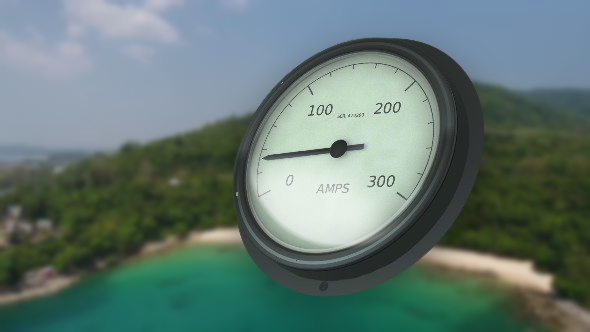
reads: 30
